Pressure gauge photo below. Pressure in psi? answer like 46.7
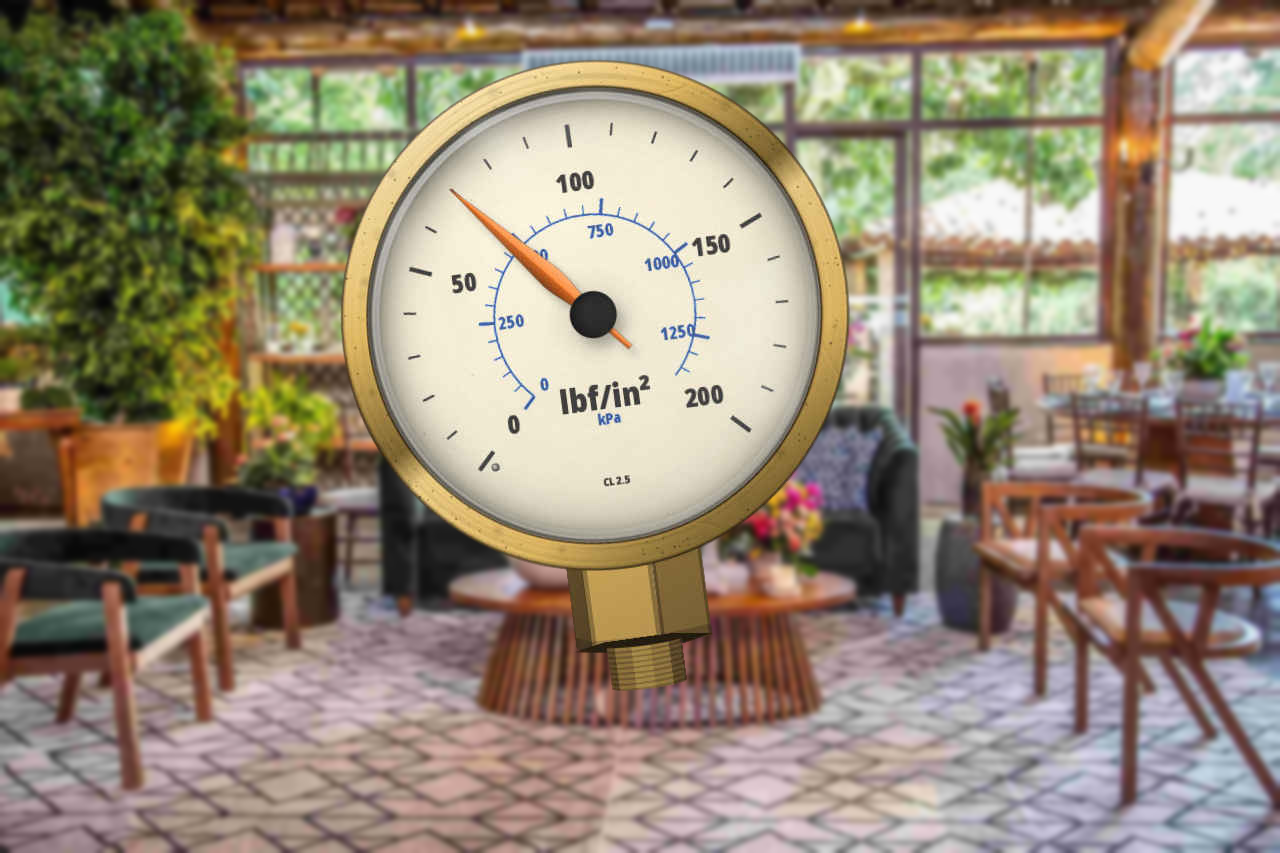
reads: 70
